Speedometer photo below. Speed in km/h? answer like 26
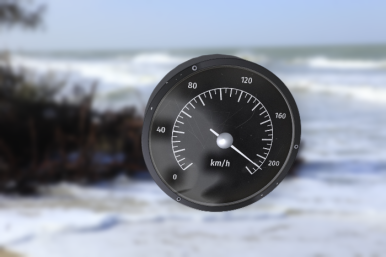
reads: 210
